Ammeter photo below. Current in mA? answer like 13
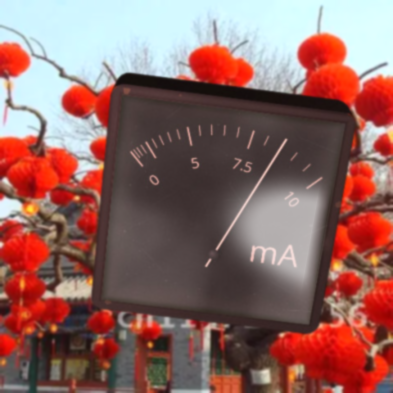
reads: 8.5
